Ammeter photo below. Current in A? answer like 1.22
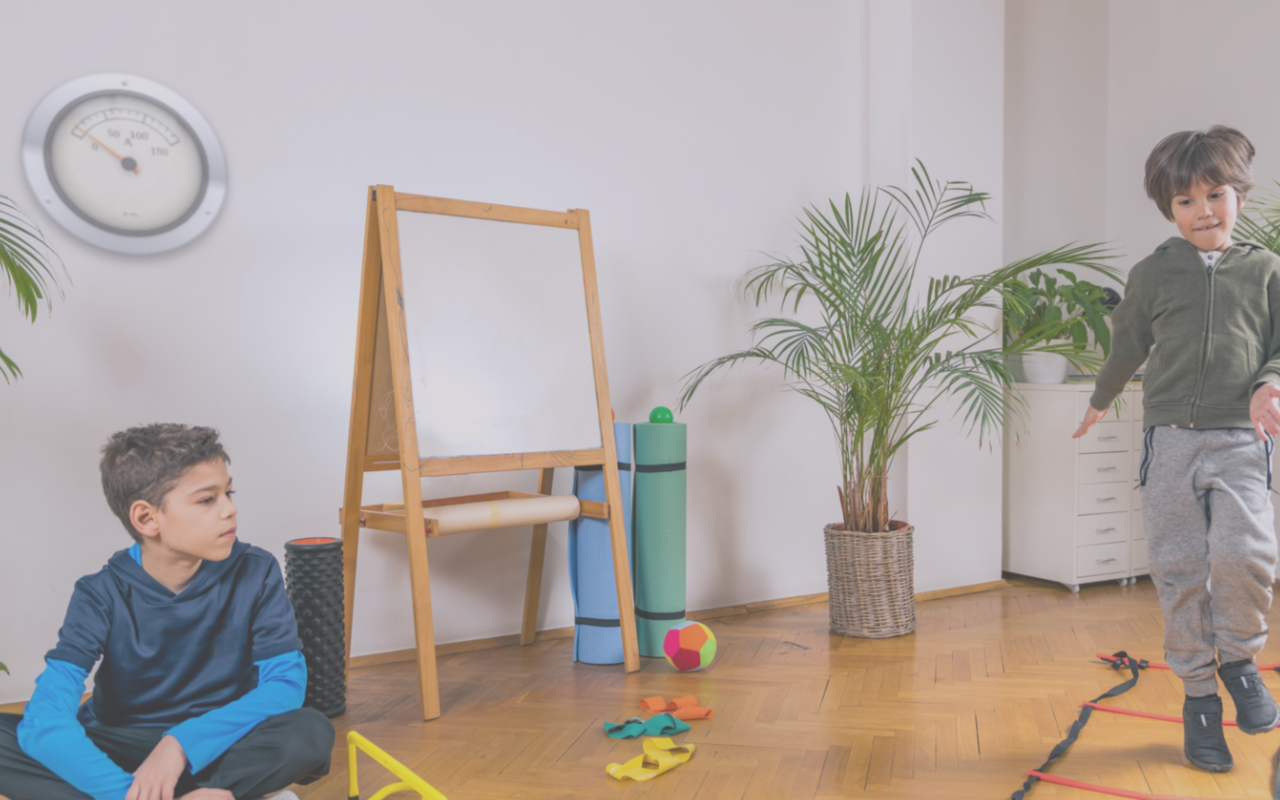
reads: 10
